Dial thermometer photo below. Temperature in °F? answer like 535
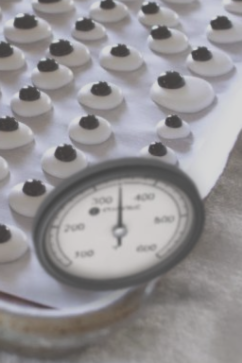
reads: 340
